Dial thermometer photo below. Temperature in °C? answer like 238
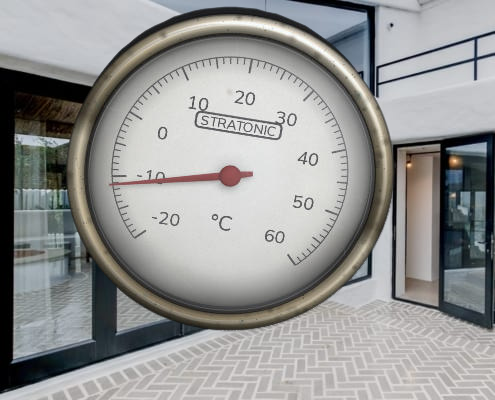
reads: -11
